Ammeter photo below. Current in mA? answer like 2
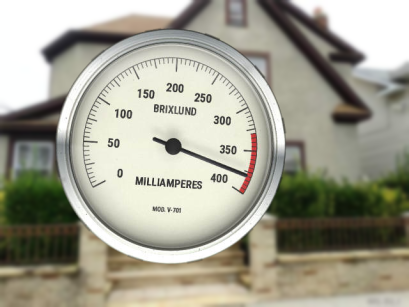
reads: 380
